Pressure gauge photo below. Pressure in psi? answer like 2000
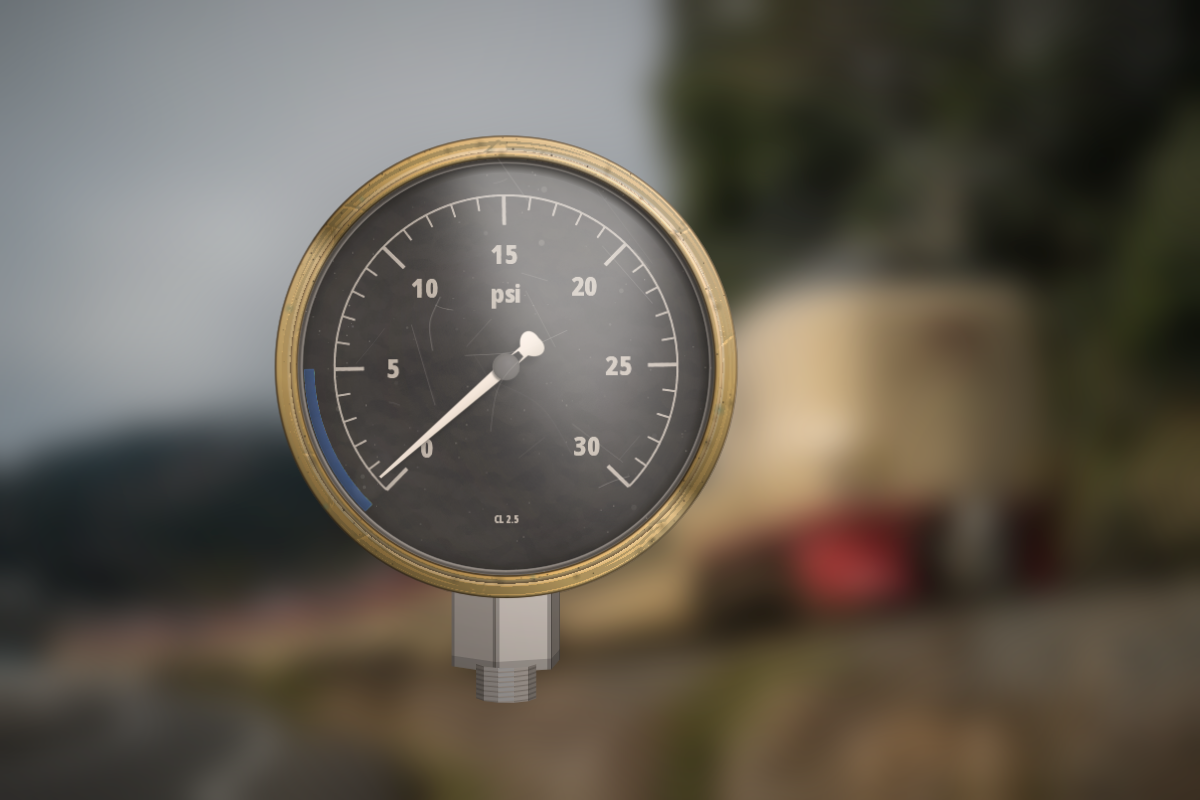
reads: 0.5
